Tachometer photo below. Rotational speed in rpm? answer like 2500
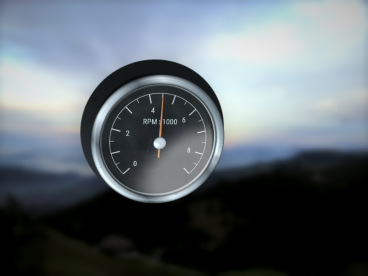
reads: 4500
